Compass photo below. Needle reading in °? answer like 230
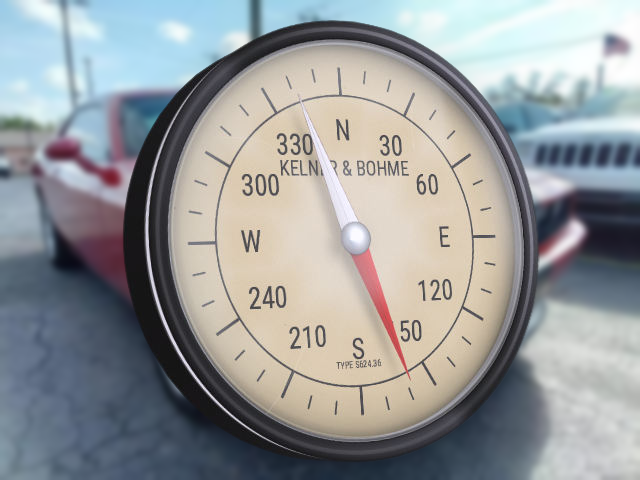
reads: 160
